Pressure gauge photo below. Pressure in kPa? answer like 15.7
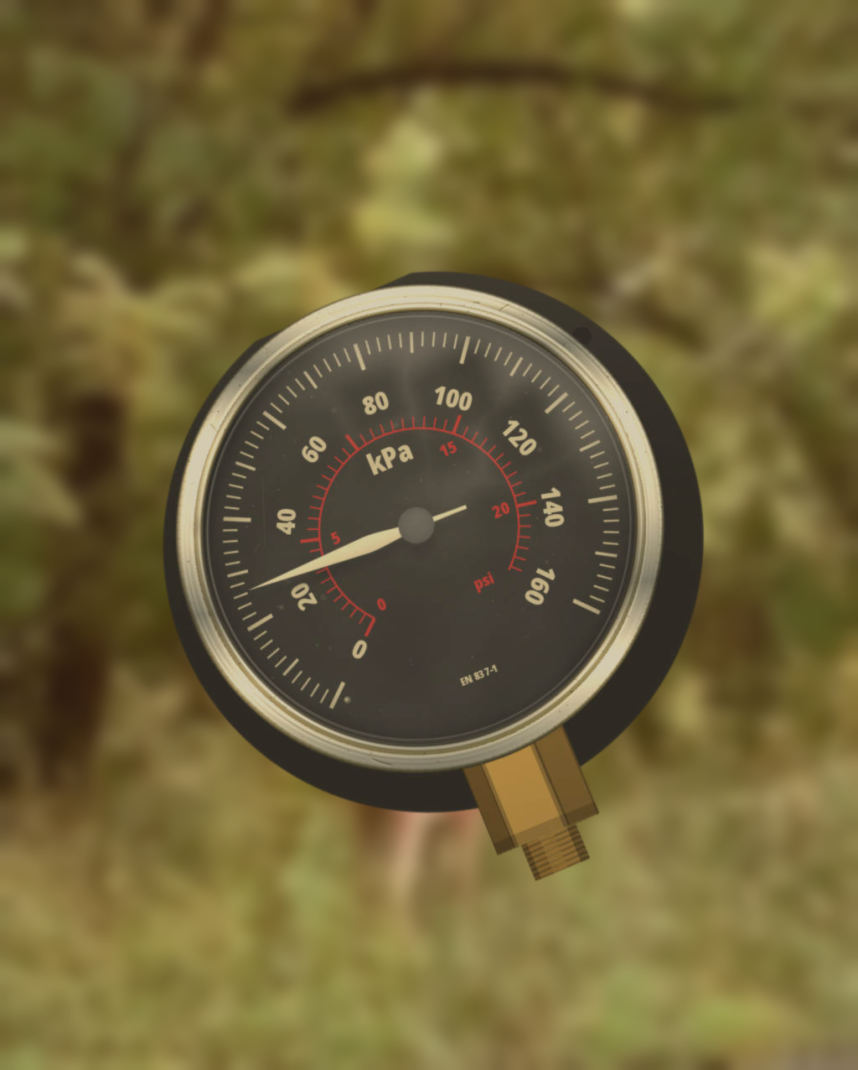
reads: 26
